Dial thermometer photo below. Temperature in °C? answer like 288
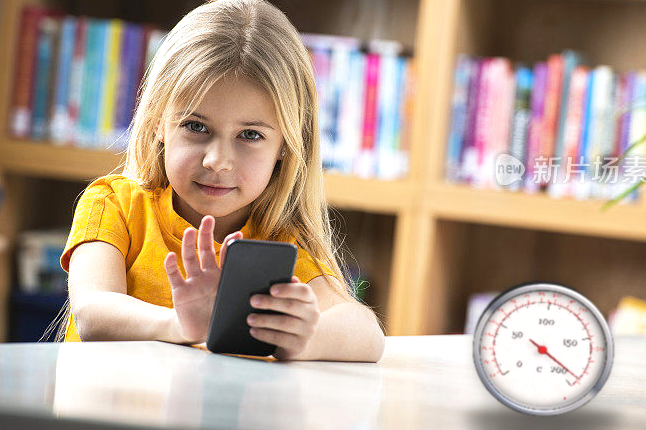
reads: 190
